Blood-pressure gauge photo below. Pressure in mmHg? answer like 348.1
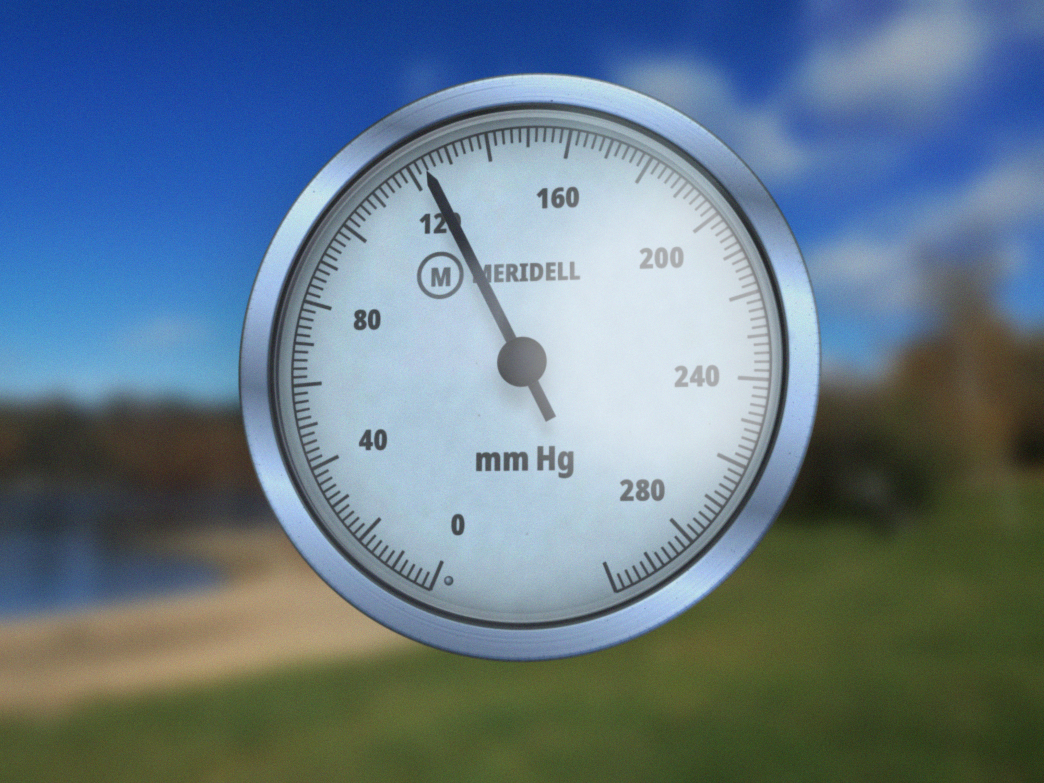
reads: 124
